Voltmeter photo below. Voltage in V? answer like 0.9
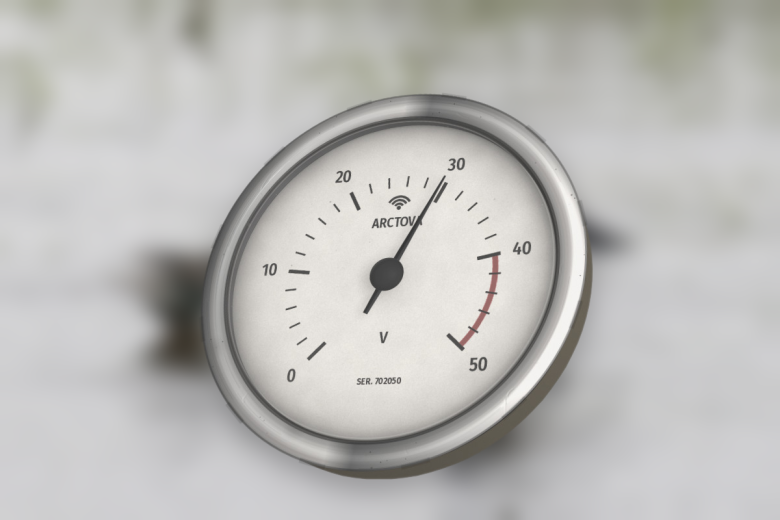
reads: 30
